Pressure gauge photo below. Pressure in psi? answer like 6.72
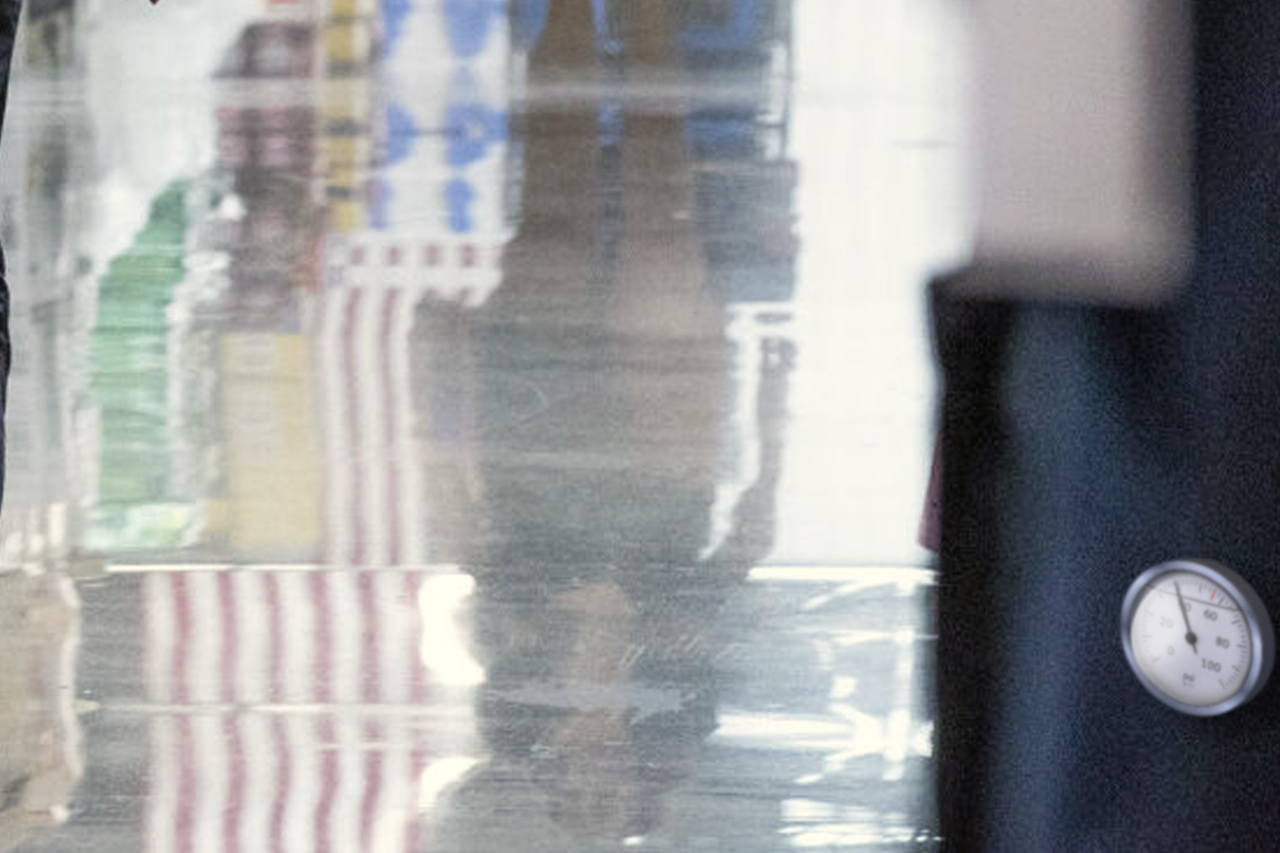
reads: 40
